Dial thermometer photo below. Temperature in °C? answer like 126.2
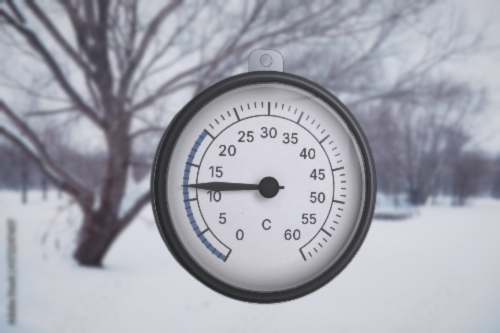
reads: 12
